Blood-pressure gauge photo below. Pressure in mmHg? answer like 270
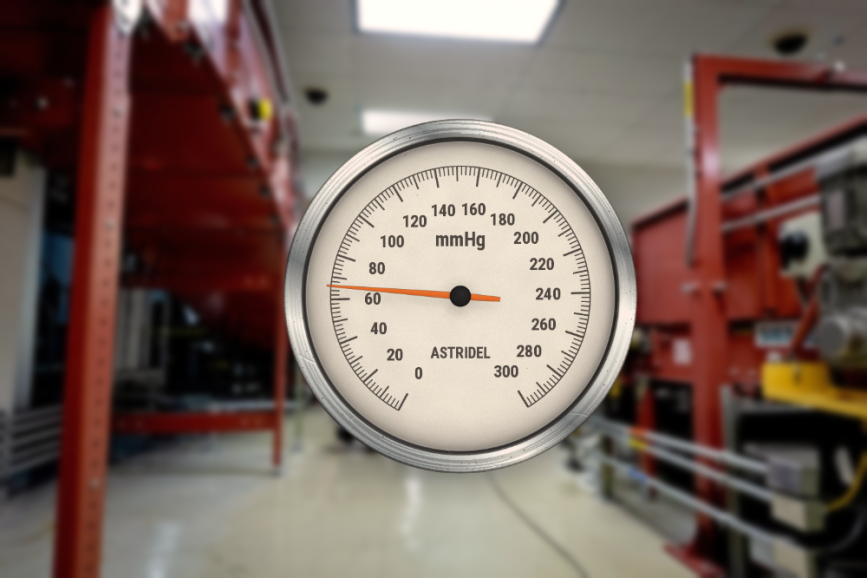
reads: 66
